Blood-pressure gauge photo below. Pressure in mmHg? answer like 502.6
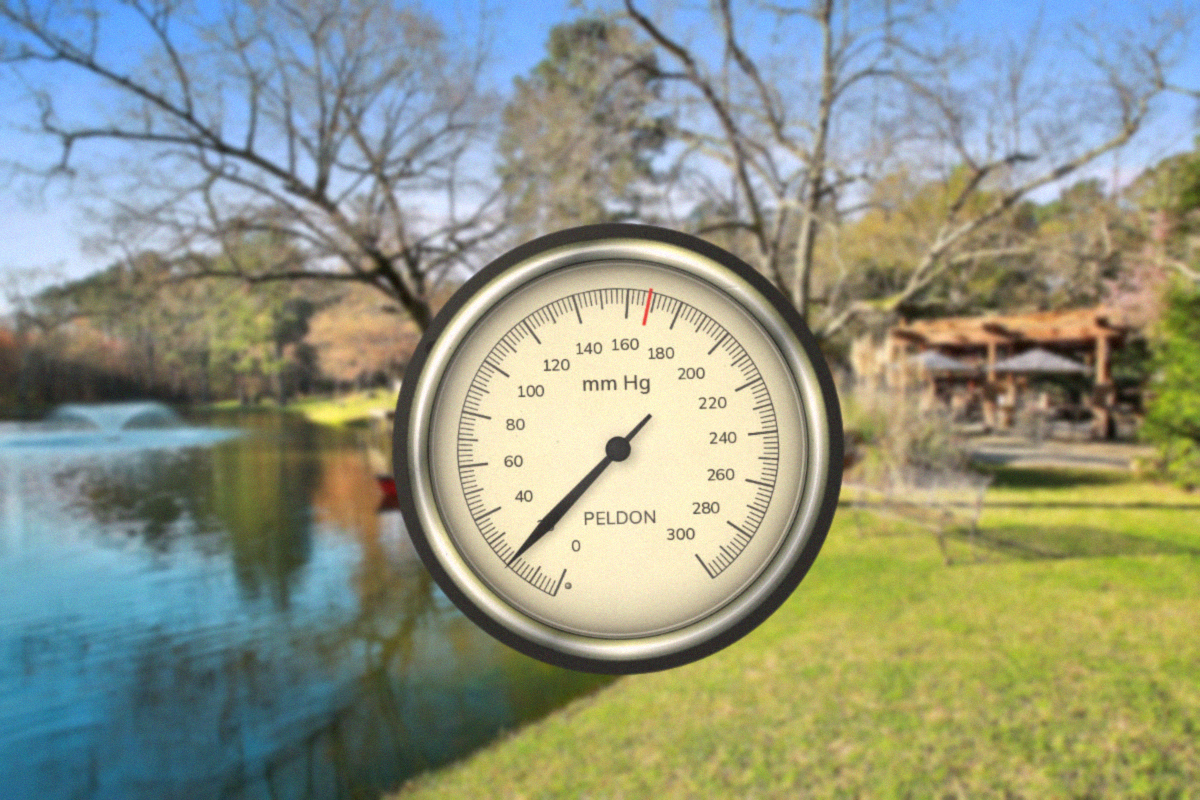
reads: 20
